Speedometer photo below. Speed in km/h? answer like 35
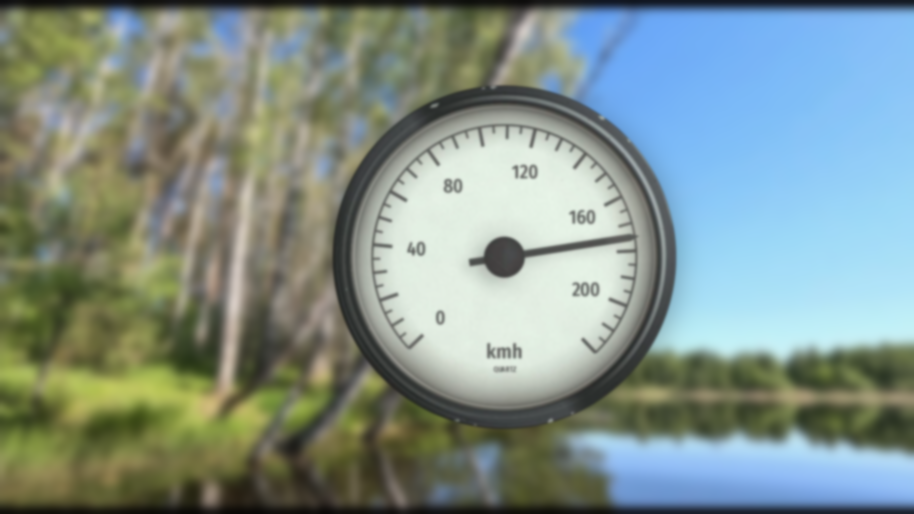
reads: 175
